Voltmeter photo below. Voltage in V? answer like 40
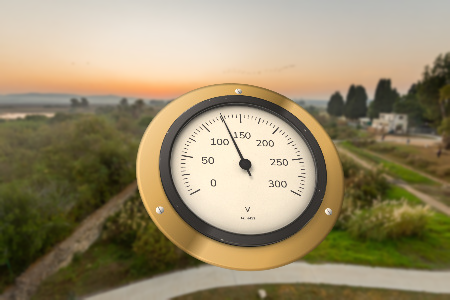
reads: 125
